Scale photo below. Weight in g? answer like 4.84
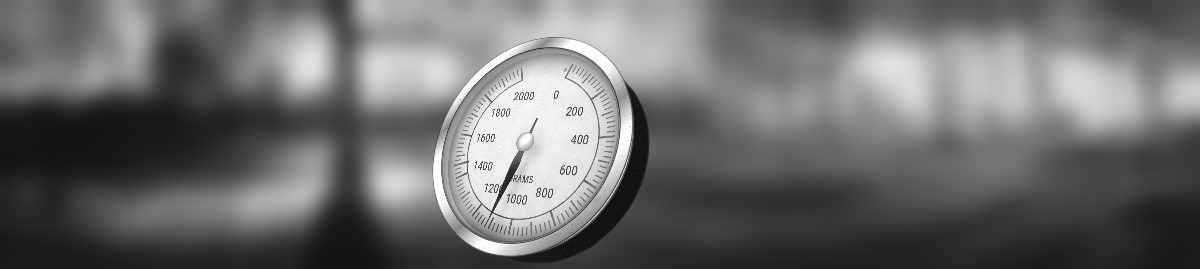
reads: 1100
